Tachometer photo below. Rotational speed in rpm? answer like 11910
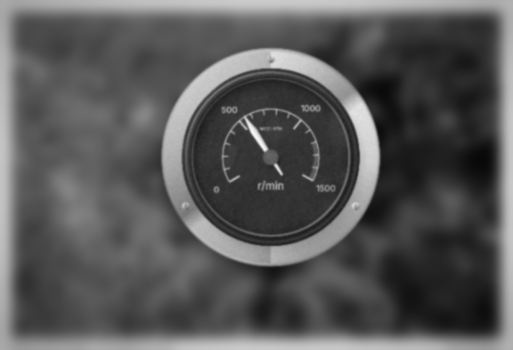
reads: 550
